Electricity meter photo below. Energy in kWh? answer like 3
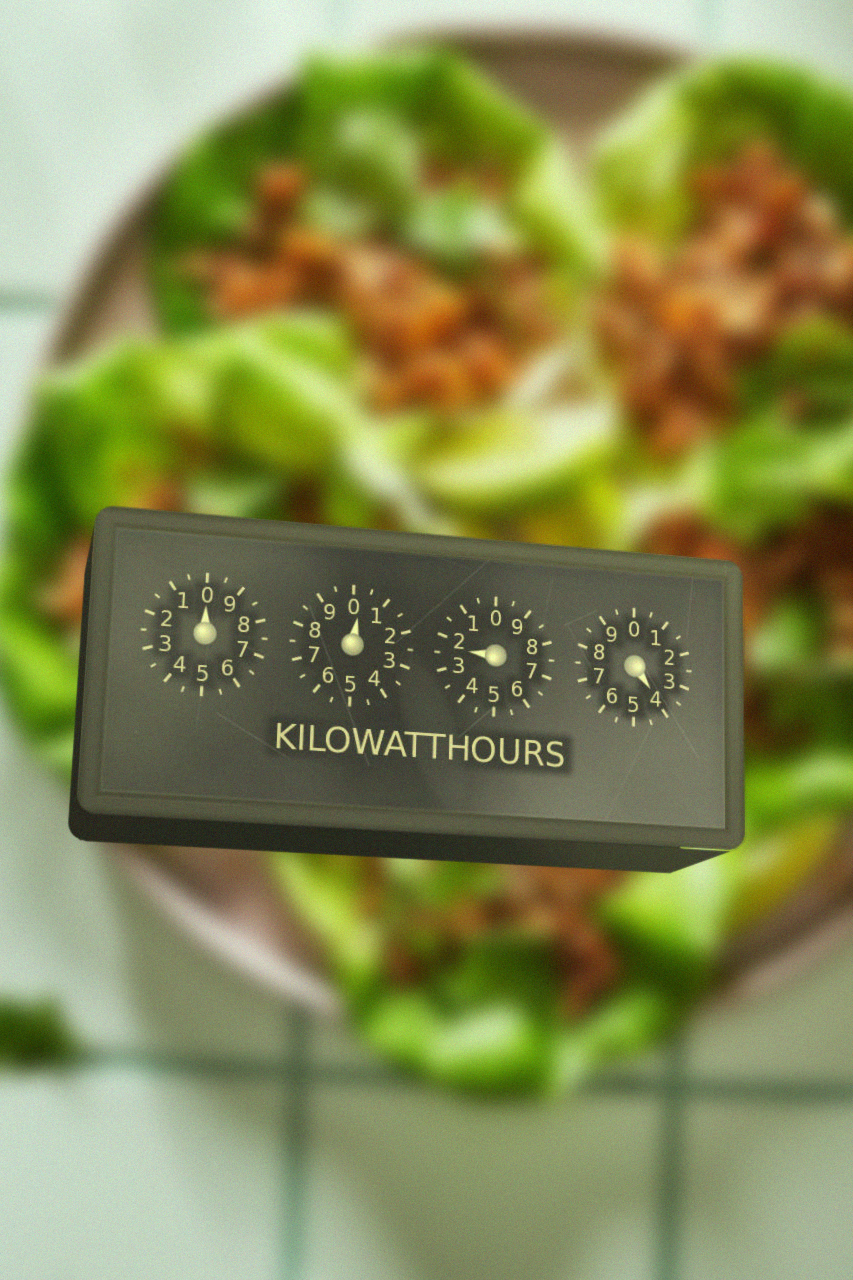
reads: 24
